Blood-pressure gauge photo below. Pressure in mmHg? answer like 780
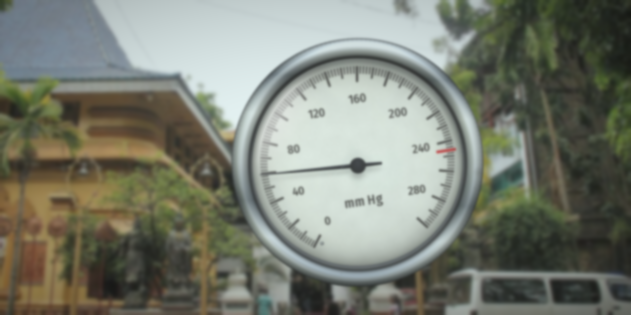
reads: 60
